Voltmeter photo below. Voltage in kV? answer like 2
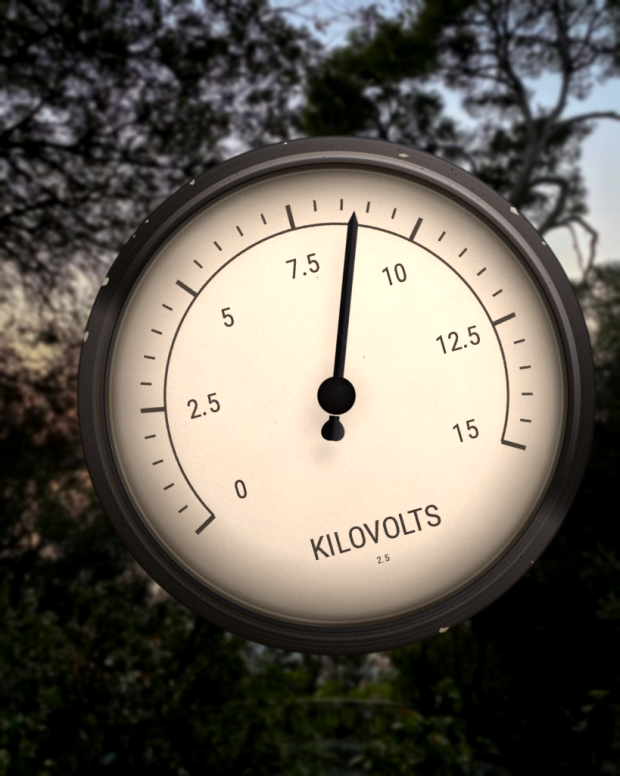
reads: 8.75
